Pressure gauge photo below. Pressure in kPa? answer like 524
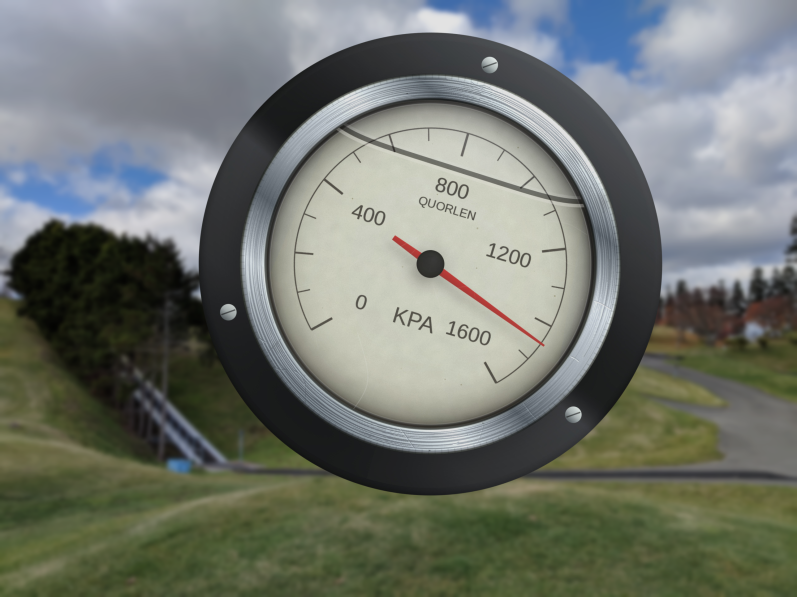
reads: 1450
